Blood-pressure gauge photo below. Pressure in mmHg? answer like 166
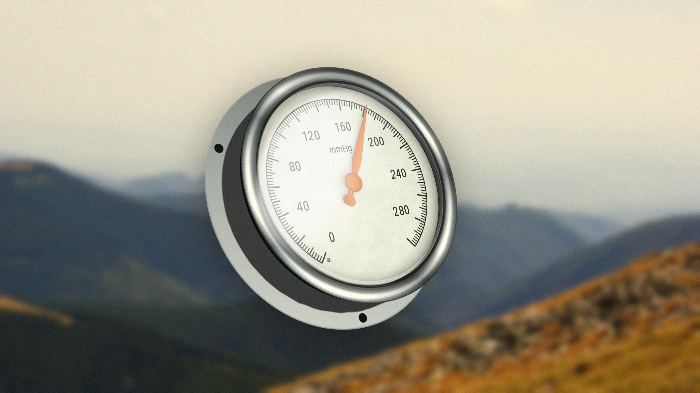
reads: 180
